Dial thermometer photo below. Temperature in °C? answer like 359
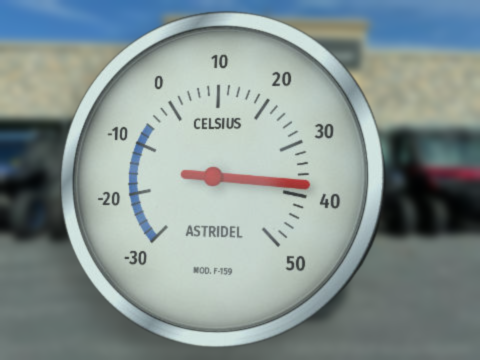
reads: 38
